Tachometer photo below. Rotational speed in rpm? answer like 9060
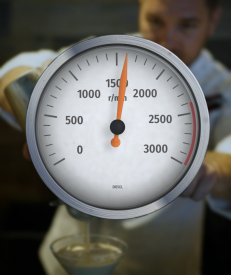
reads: 1600
